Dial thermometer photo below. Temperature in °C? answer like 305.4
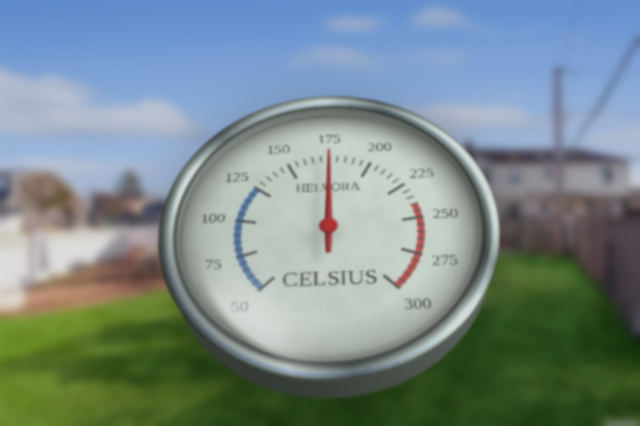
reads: 175
